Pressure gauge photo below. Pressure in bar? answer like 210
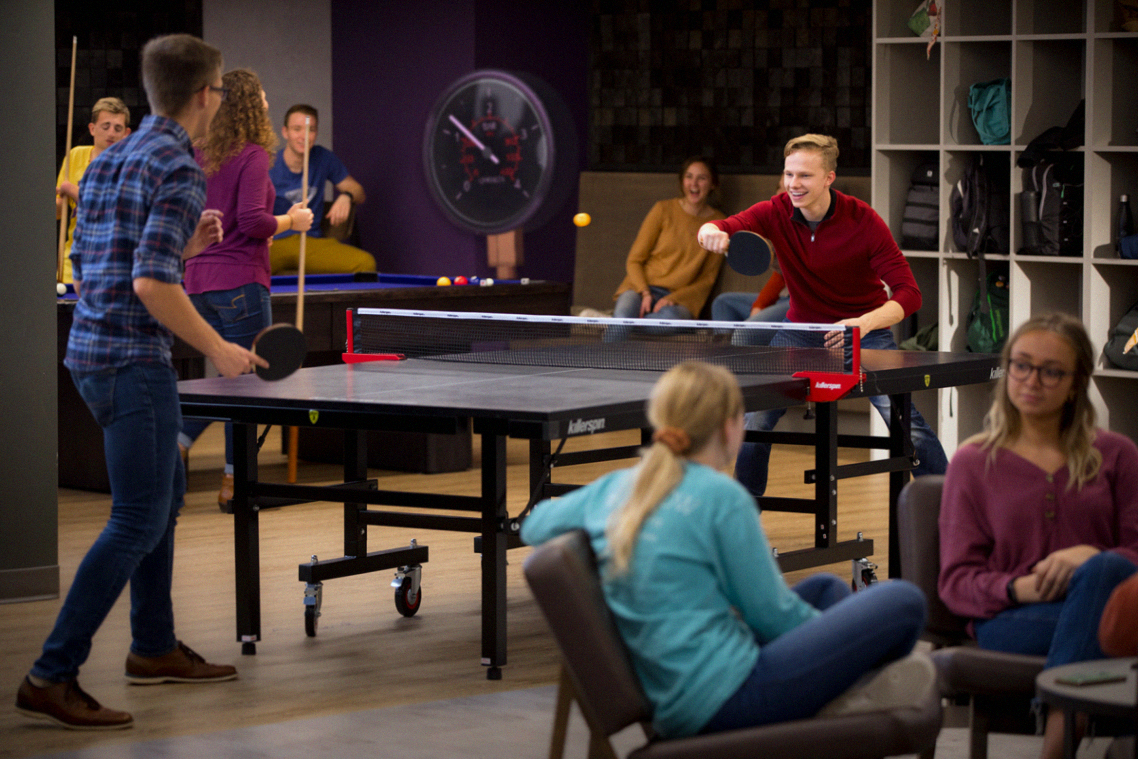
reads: 1.25
